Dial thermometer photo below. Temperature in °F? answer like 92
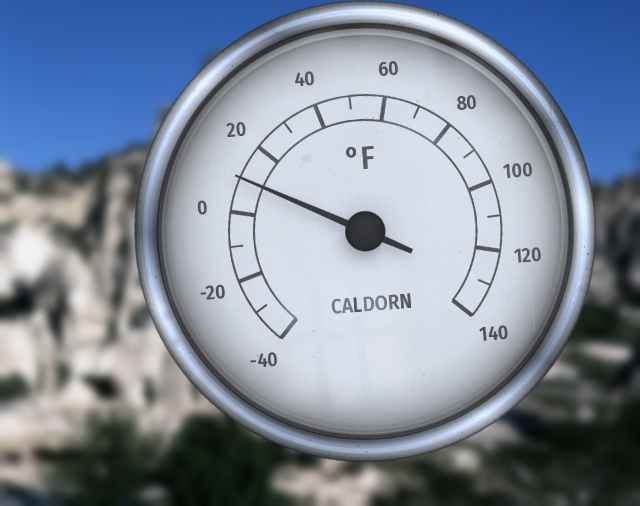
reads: 10
